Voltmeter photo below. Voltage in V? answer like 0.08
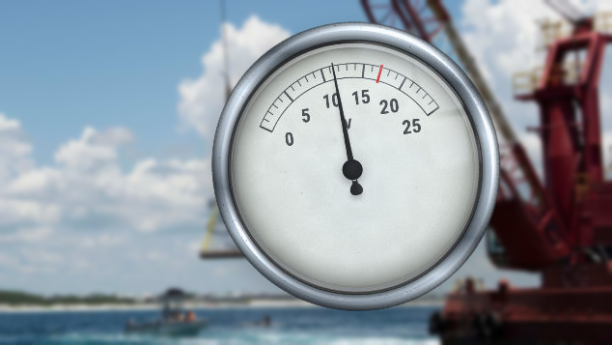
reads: 11.5
